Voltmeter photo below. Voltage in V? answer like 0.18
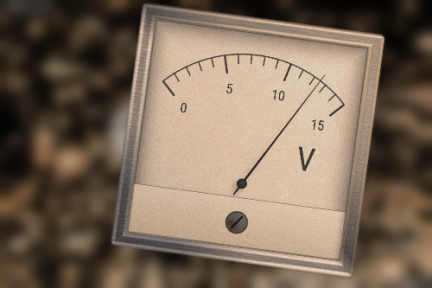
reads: 12.5
